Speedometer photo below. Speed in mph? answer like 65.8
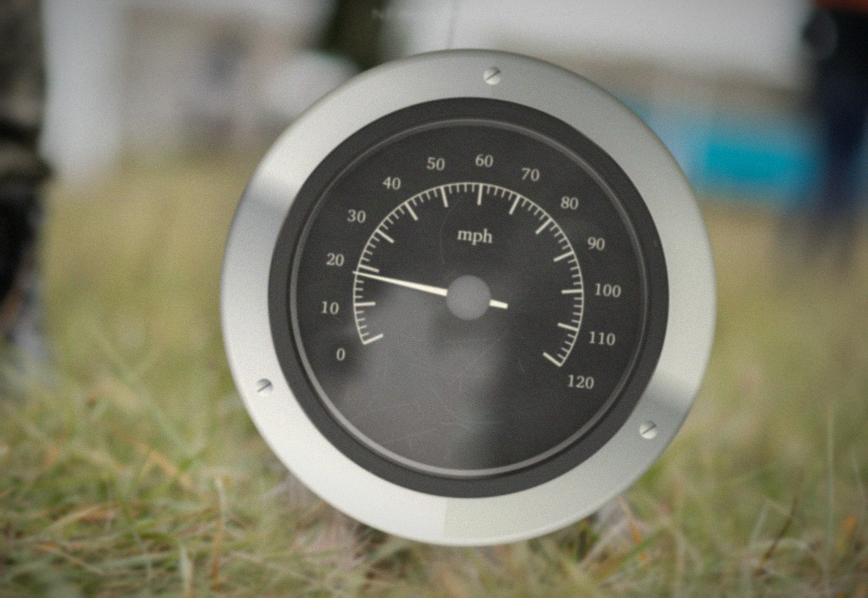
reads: 18
